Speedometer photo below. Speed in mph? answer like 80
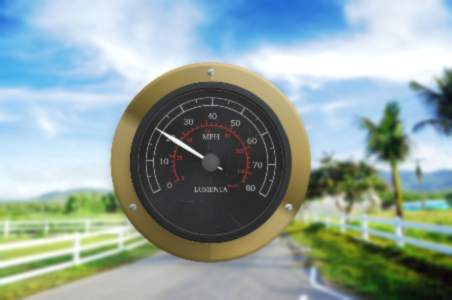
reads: 20
